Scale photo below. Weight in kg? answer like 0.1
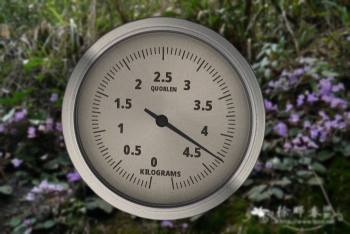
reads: 4.3
